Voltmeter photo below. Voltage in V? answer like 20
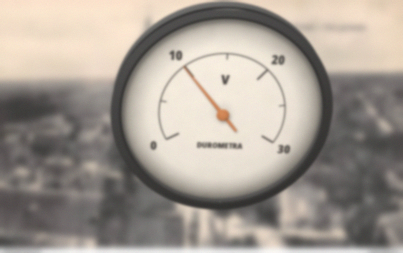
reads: 10
